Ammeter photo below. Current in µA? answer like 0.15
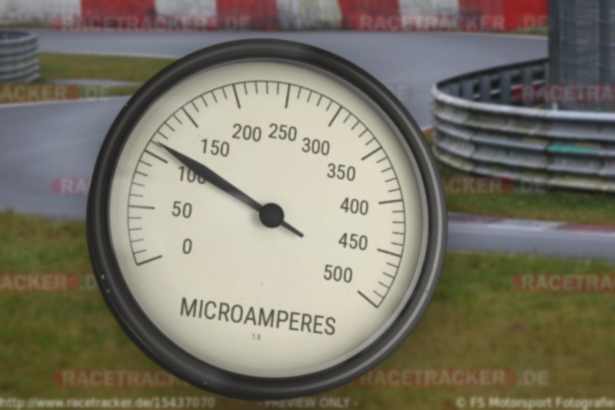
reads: 110
